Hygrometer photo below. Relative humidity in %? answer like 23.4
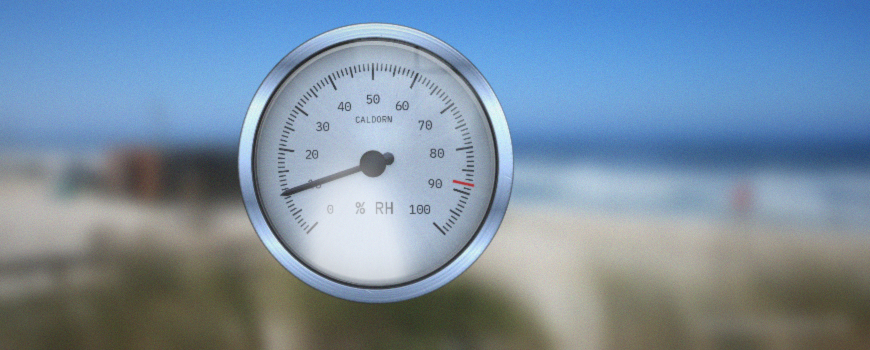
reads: 10
